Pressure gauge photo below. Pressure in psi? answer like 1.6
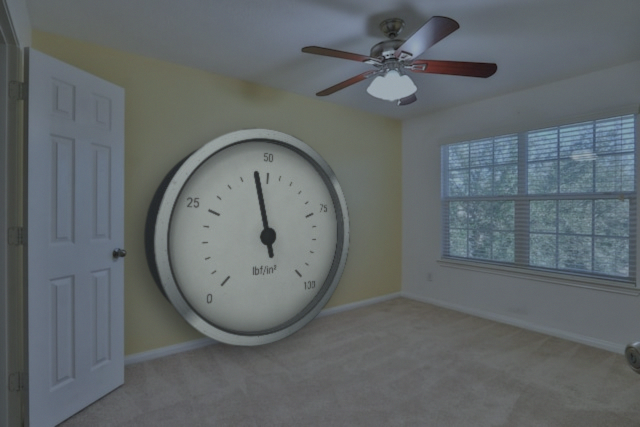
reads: 45
